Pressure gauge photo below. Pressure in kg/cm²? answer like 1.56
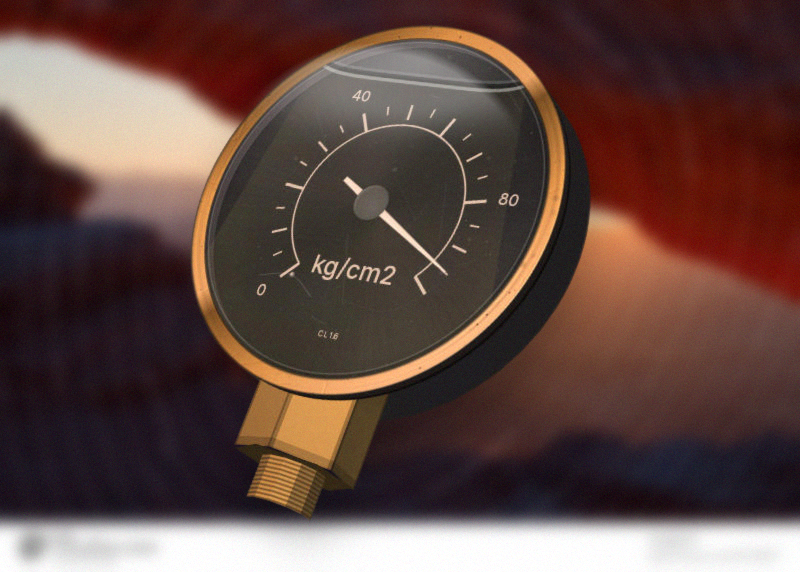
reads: 95
